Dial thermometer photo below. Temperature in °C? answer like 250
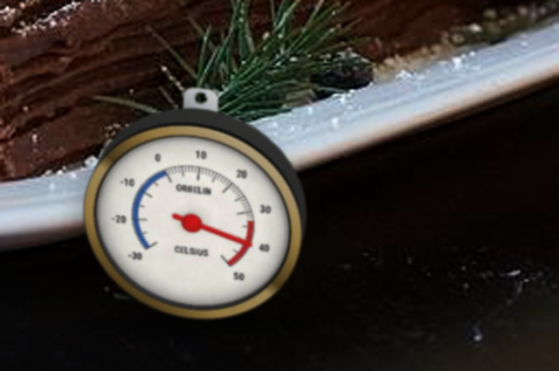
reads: 40
